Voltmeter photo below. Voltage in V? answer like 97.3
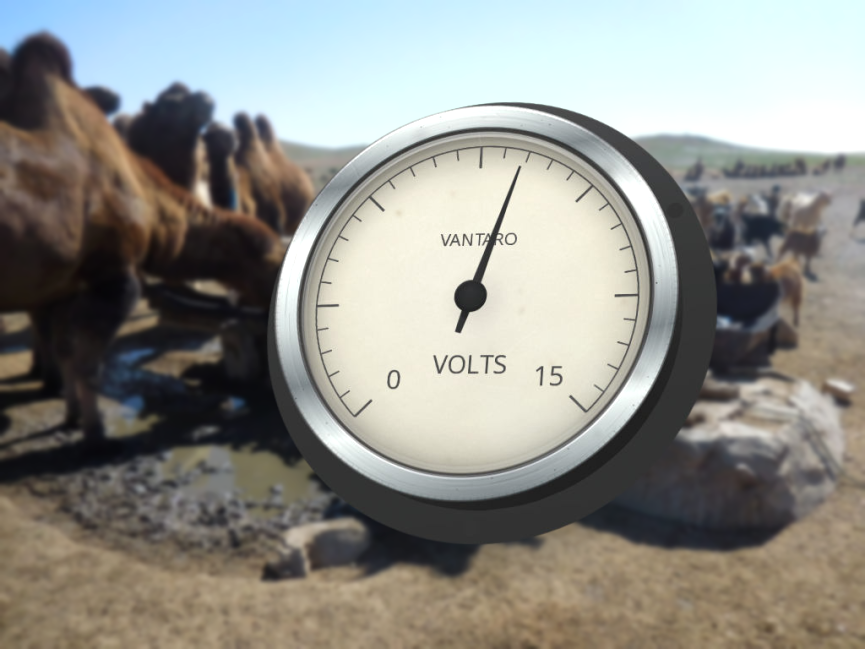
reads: 8.5
